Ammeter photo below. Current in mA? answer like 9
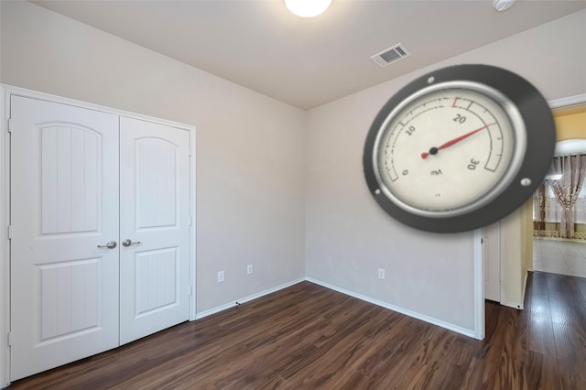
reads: 24
